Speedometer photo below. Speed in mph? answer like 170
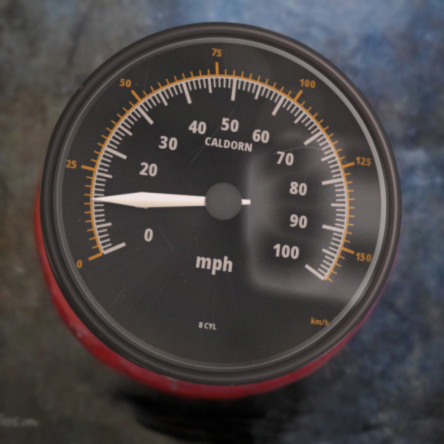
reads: 10
